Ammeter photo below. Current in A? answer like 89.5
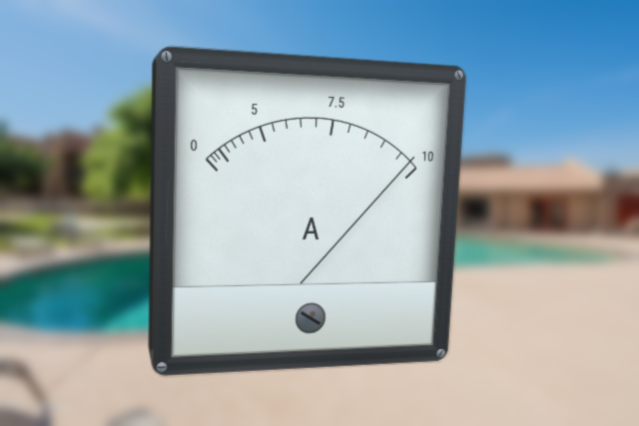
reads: 9.75
